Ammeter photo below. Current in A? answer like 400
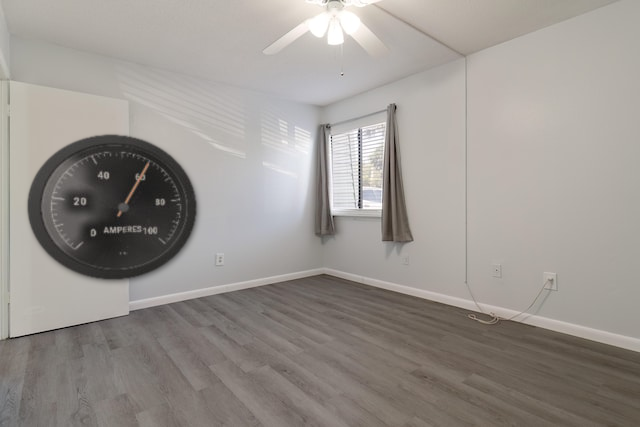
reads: 60
